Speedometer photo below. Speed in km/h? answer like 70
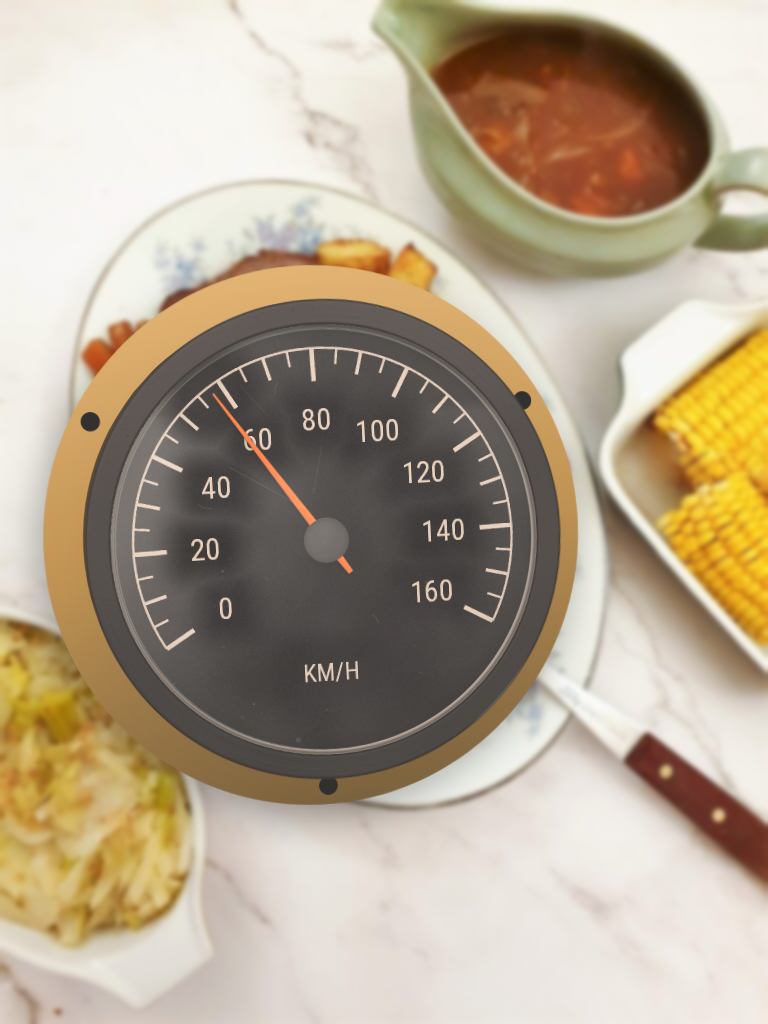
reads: 57.5
